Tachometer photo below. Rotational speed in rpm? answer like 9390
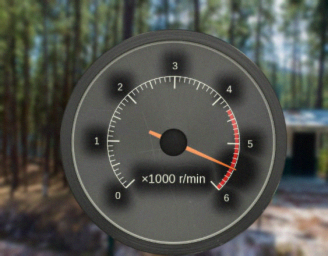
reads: 5500
